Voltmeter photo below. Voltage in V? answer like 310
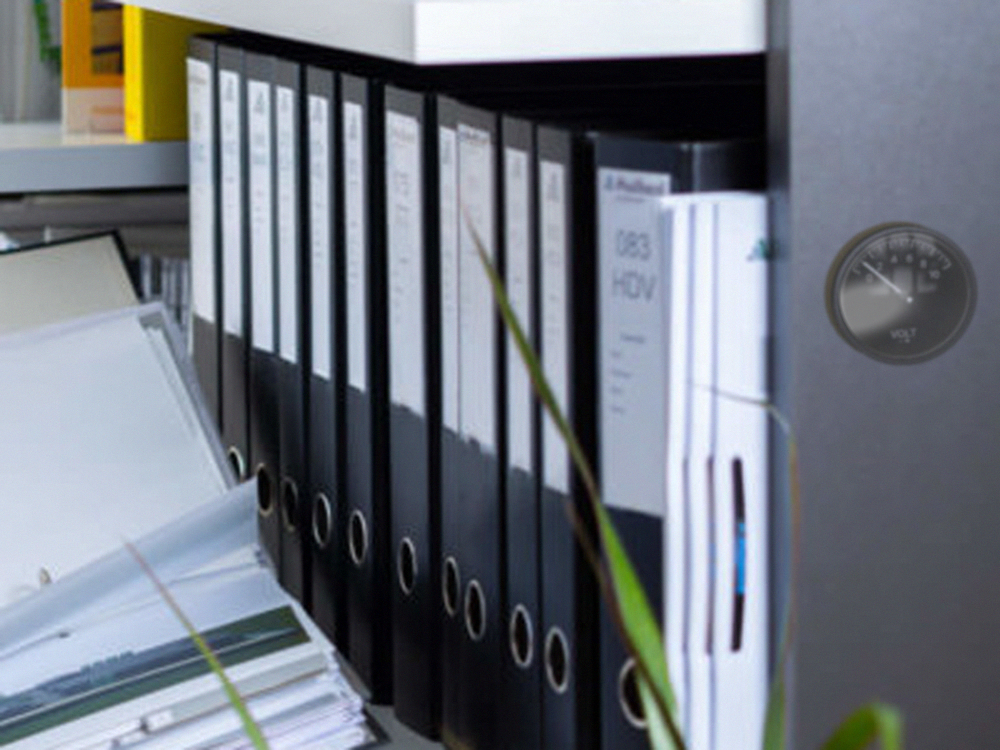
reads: 1
